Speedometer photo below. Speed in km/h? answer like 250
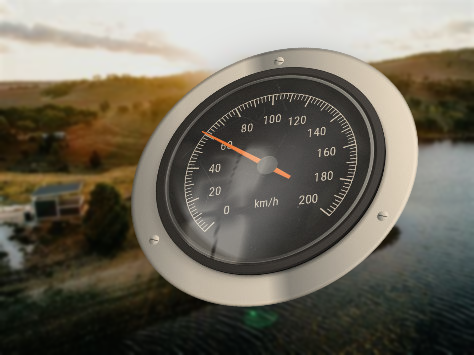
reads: 60
